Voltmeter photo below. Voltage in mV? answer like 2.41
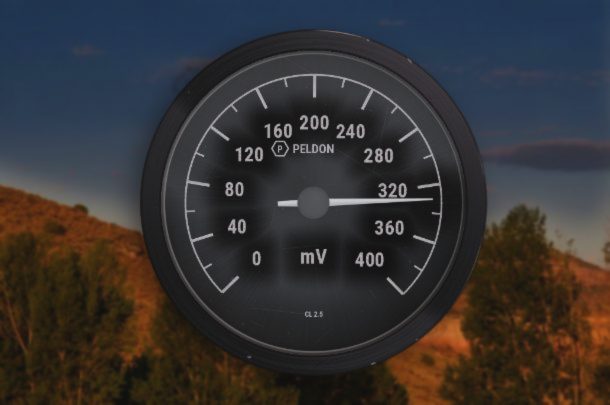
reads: 330
